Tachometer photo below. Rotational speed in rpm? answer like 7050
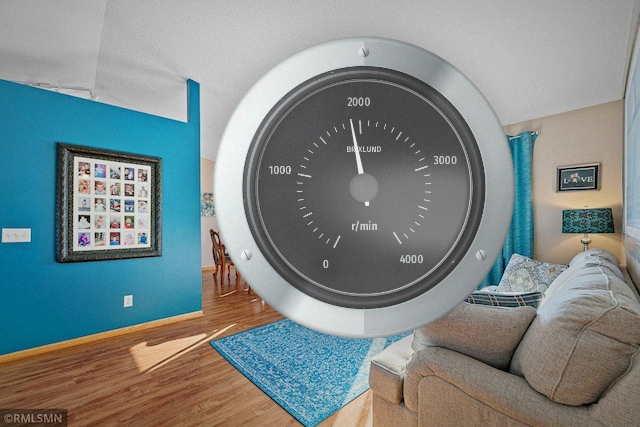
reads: 1900
